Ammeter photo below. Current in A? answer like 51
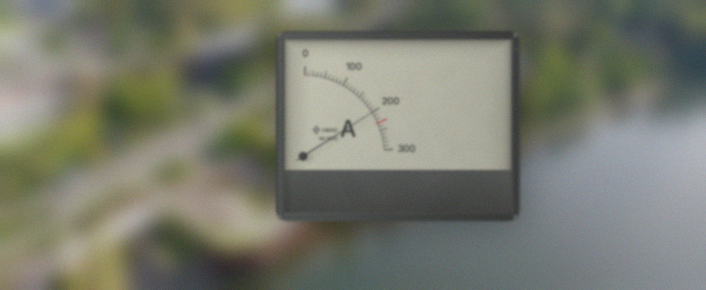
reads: 200
